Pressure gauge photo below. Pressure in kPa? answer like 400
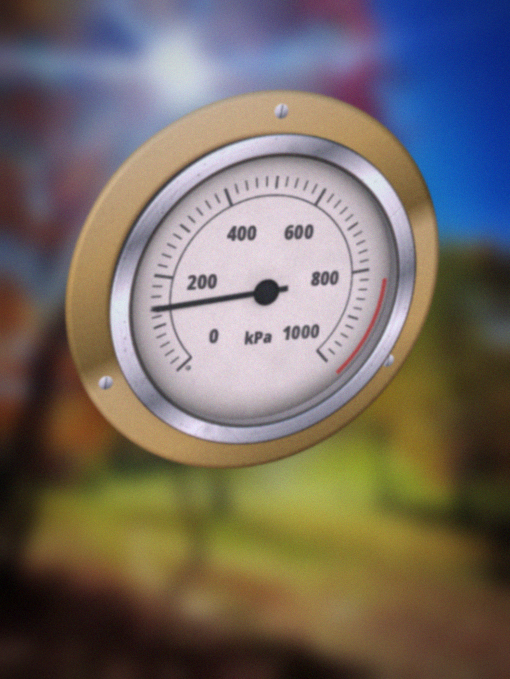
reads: 140
